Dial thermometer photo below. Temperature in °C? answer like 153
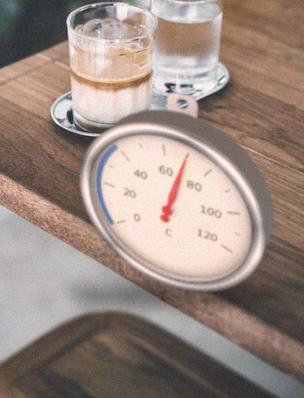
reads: 70
